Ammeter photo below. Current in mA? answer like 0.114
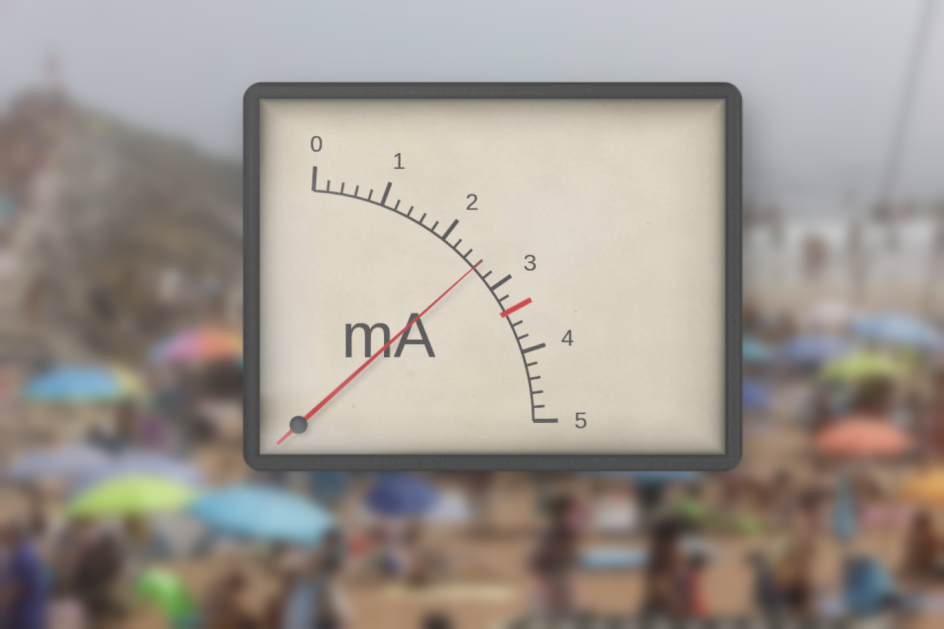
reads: 2.6
